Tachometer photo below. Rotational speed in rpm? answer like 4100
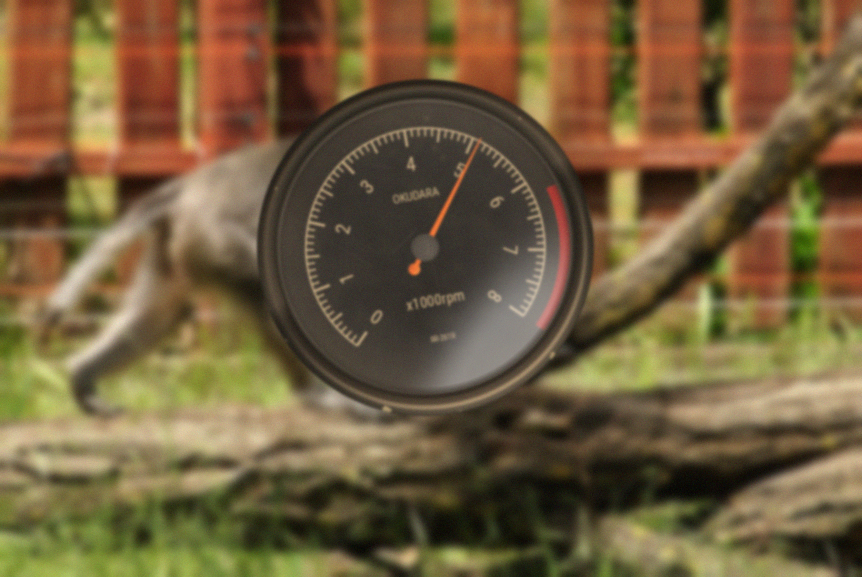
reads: 5100
